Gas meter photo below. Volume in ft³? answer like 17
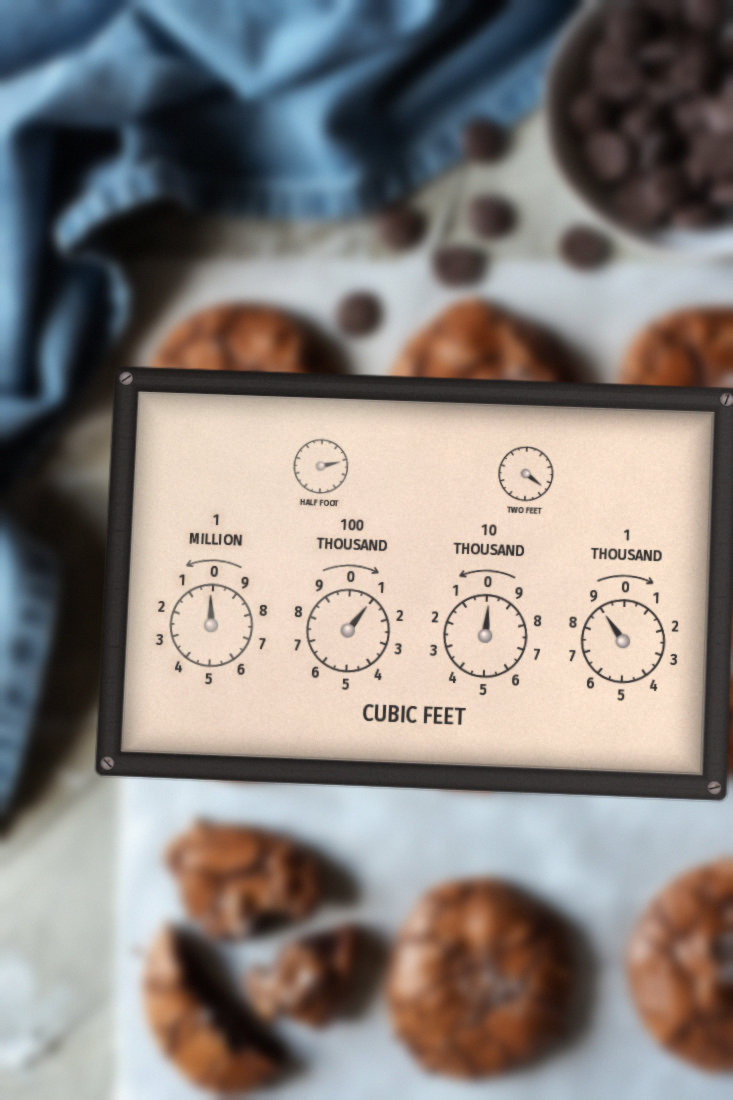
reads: 9900
